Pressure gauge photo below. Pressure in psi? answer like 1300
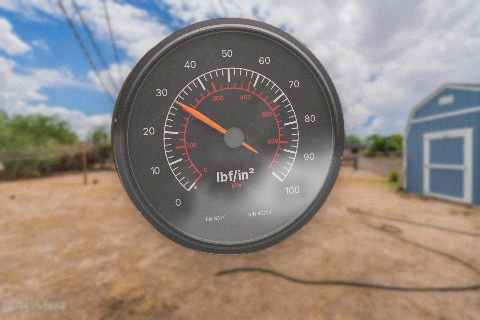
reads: 30
